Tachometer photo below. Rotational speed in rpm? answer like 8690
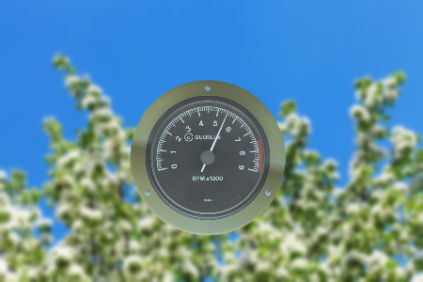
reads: 5500
